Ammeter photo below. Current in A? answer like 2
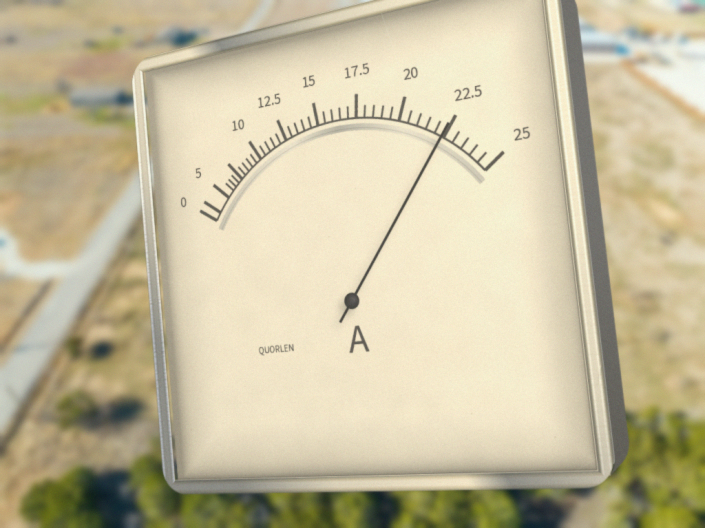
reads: 22.5
